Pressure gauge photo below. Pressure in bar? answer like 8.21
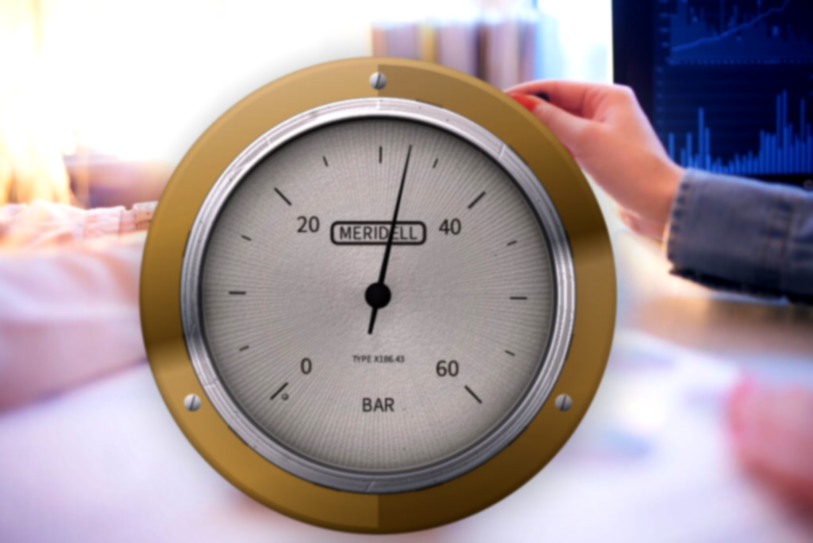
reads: 32.5
